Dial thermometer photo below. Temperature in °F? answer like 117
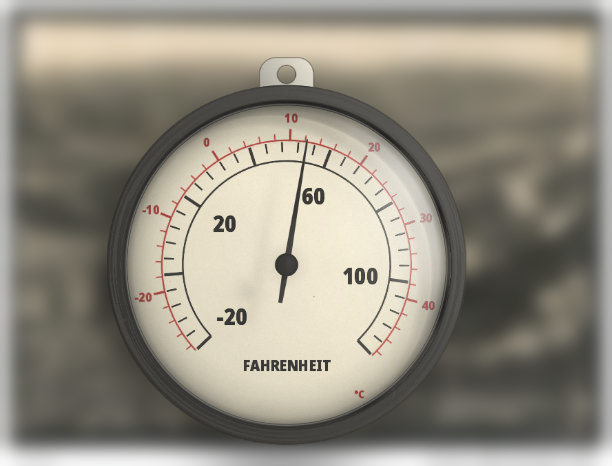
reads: 54
